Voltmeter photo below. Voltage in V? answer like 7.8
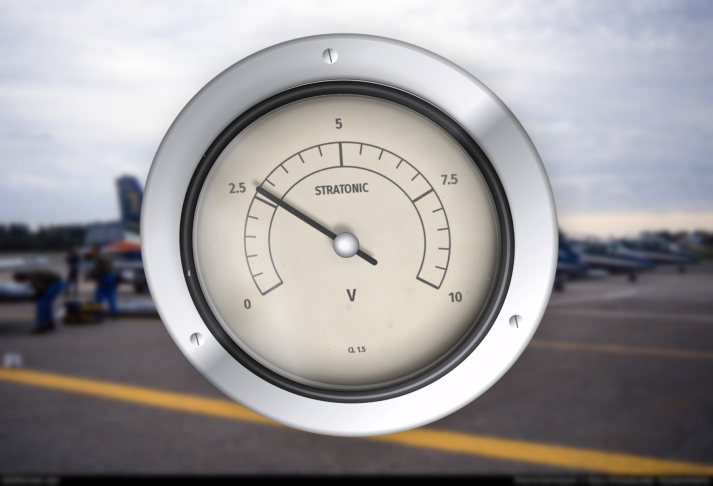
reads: 2.75
